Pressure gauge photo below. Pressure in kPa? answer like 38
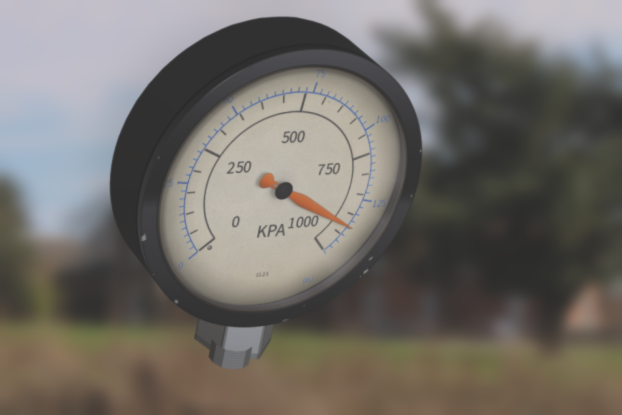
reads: 925
